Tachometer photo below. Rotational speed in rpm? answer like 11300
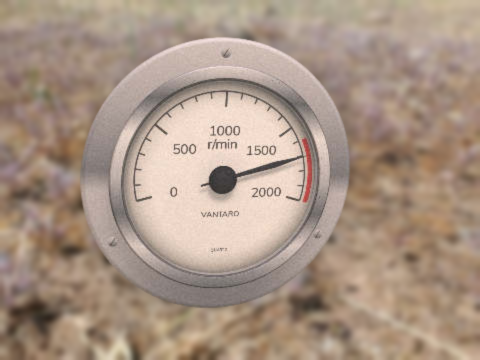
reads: 1700
